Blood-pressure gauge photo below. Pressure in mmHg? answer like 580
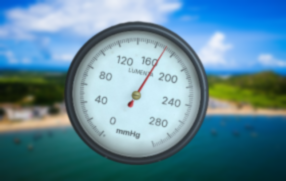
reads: 170
